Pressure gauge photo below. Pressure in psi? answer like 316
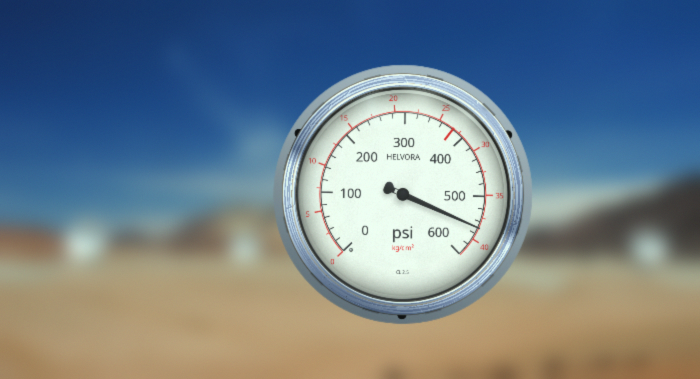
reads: 550
